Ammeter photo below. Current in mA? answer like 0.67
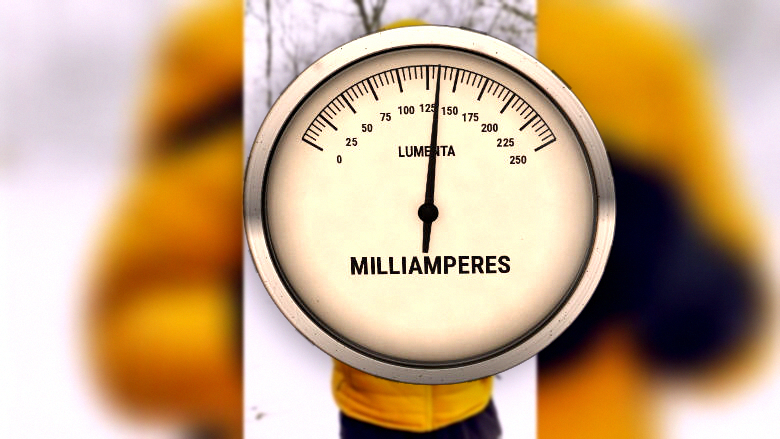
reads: 135
